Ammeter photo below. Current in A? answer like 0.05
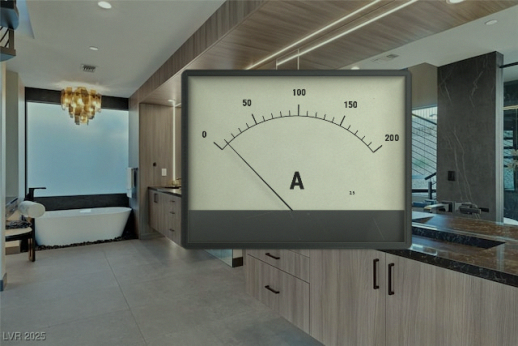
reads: 10
